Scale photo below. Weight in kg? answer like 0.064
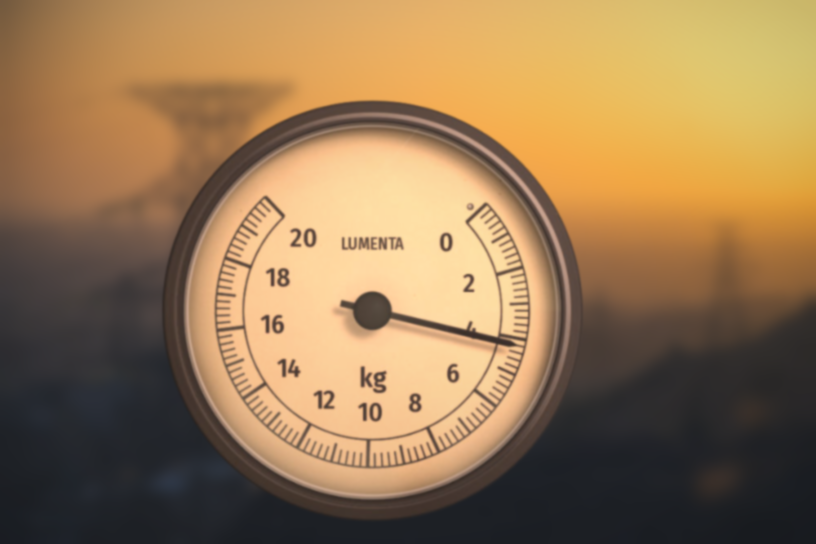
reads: 4.2
